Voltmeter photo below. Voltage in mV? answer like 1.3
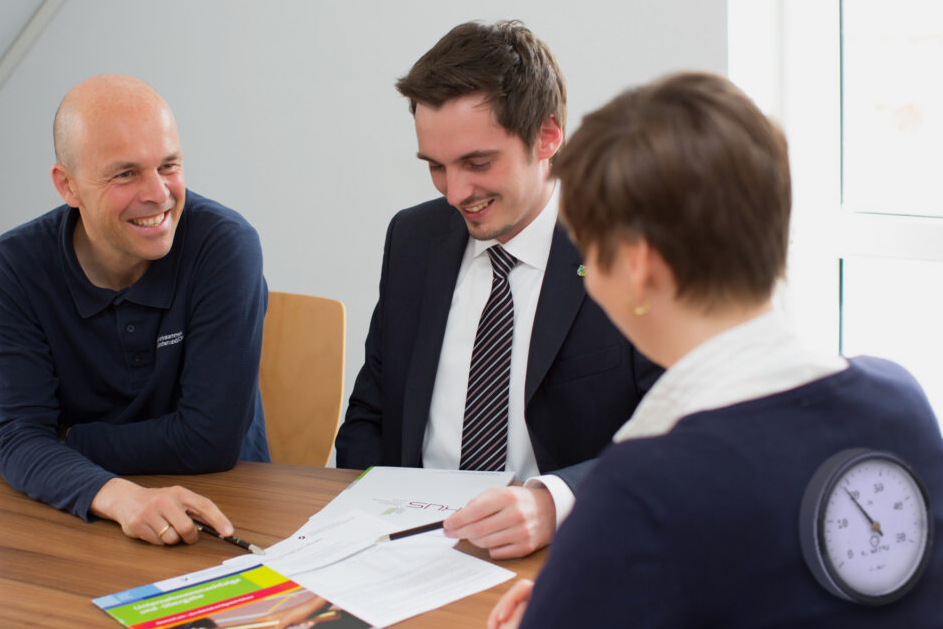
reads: 18
